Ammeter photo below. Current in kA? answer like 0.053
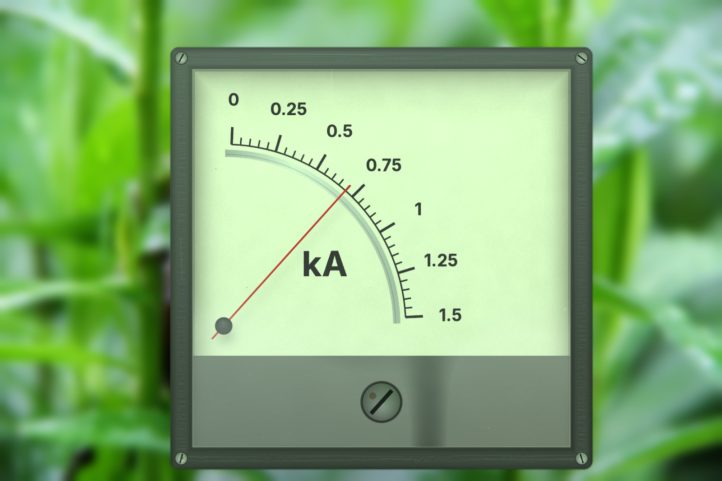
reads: 0.7
